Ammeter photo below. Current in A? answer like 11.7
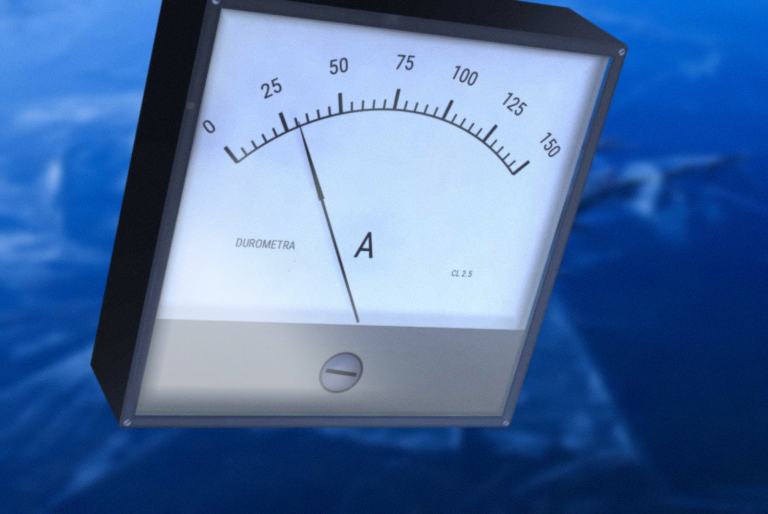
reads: 30
